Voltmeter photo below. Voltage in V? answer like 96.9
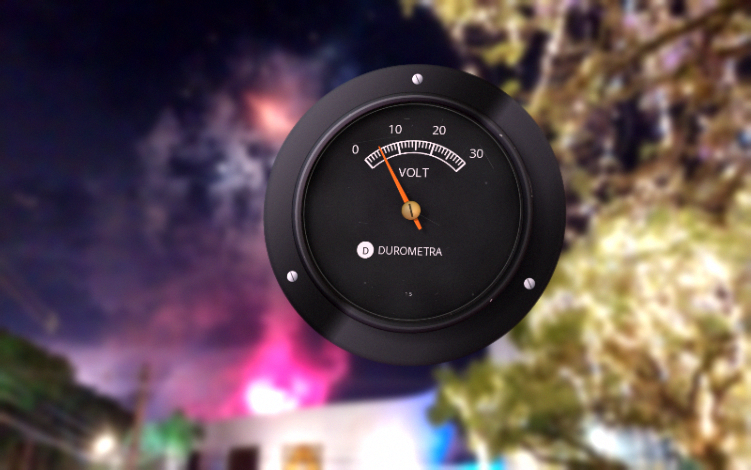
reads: 5
